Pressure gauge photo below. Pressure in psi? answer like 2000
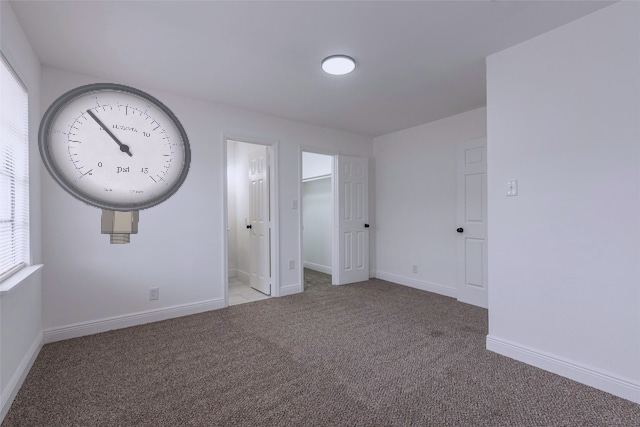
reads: 5
